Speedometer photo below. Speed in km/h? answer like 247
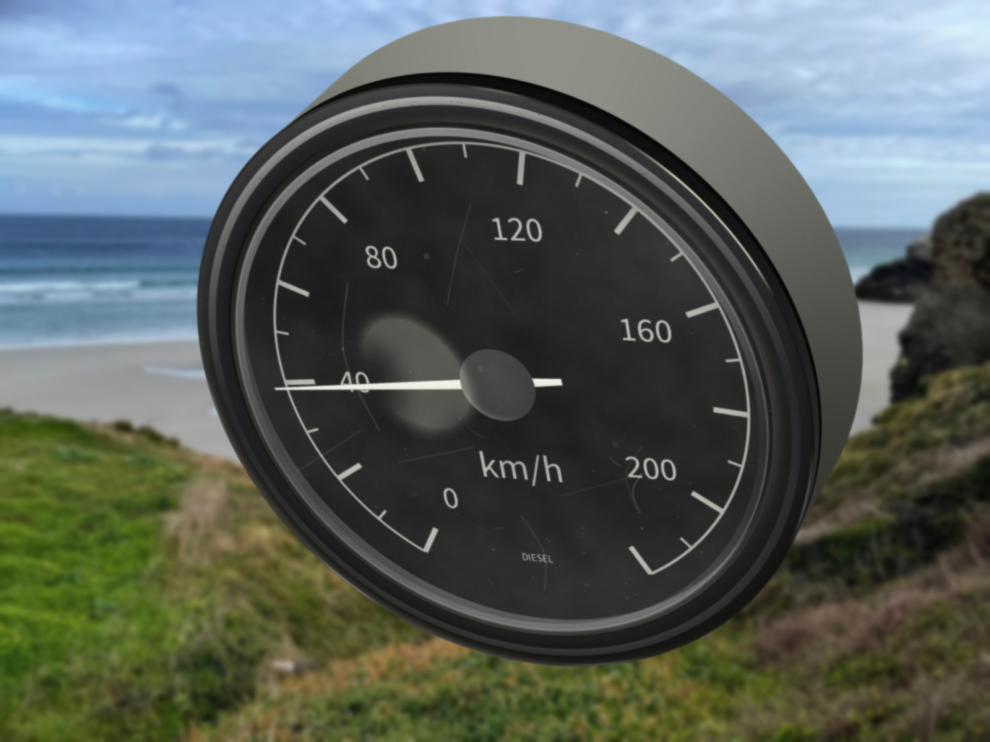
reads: 40
